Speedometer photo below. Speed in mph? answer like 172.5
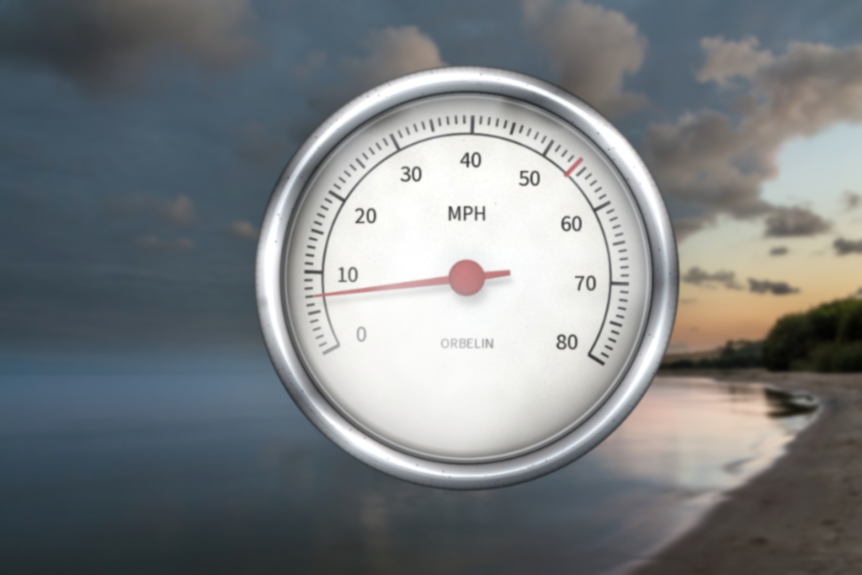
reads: 7
